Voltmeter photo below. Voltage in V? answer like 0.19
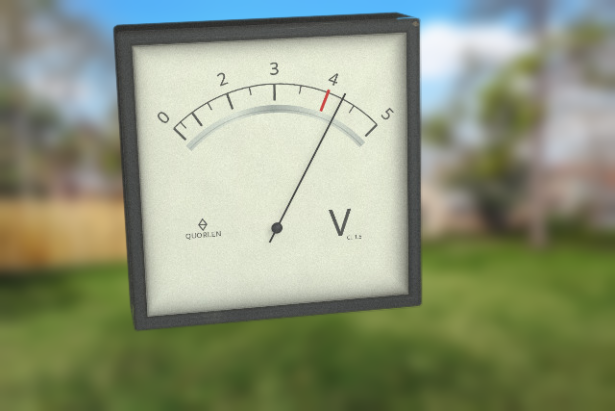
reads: 4.25
